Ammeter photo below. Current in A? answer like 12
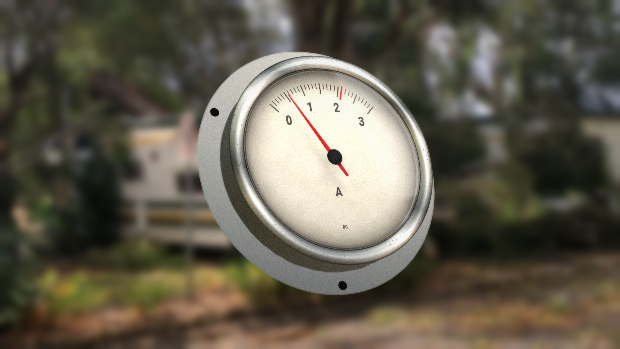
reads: 0.5
